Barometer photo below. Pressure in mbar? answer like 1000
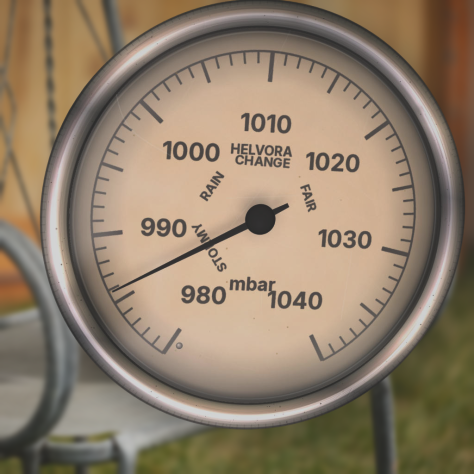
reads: 986
